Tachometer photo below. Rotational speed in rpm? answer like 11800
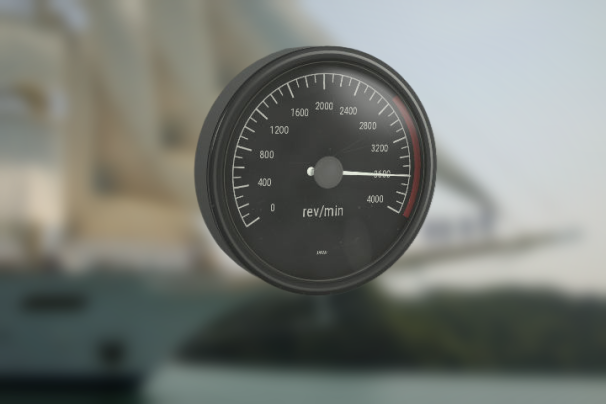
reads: 3600
